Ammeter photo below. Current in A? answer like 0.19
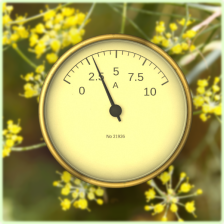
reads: 3
